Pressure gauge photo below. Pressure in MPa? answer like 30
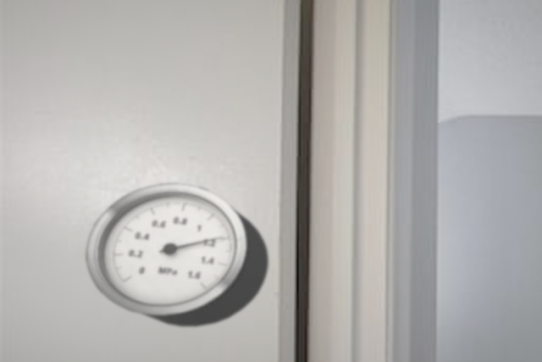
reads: 1.2
